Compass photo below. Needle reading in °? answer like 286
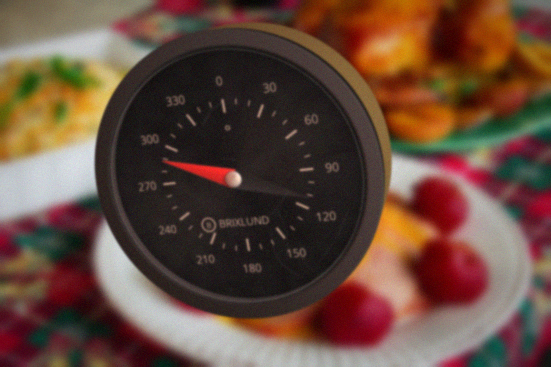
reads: 290
